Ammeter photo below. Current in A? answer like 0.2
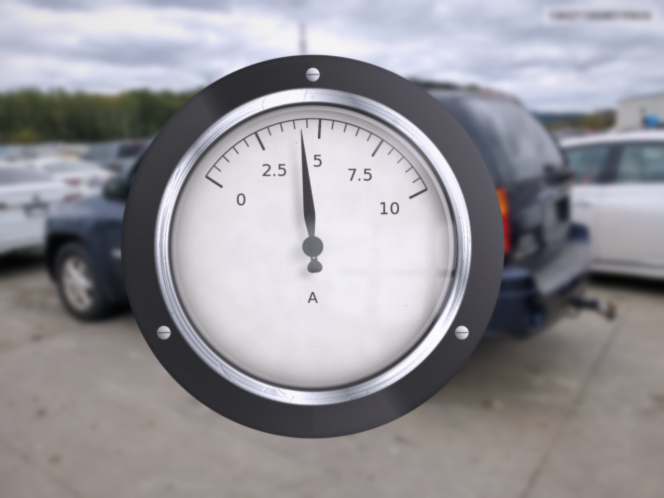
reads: 4.25
